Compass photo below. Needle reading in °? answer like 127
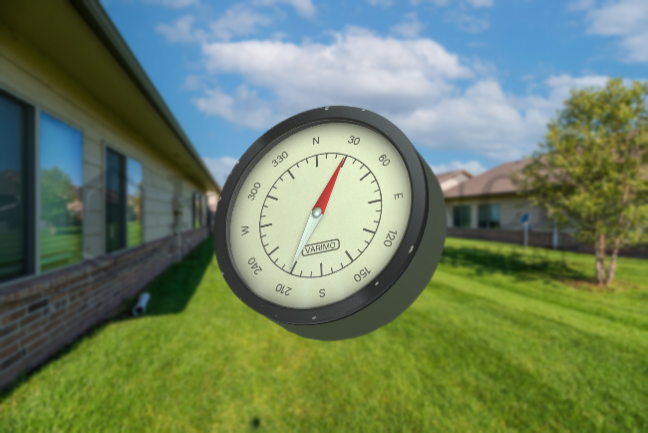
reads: 30
